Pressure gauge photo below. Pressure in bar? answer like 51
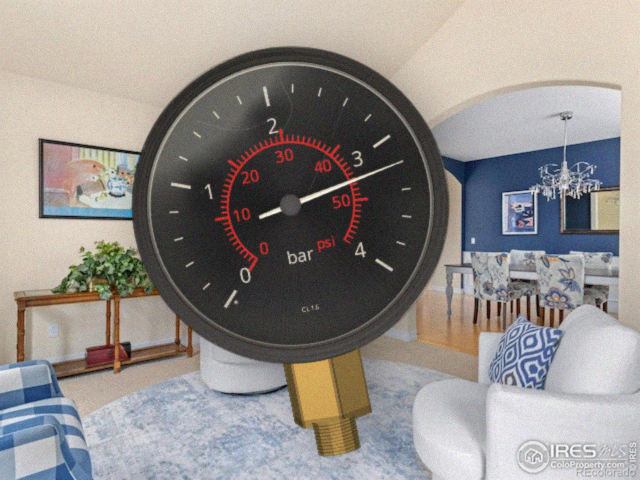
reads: 3.2
